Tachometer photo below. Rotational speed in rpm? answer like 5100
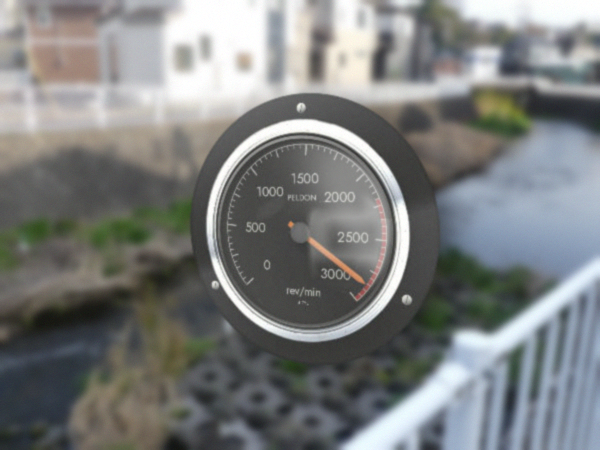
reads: 2850
